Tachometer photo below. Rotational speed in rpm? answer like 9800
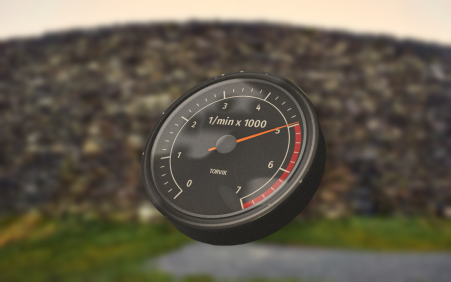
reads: 5000
